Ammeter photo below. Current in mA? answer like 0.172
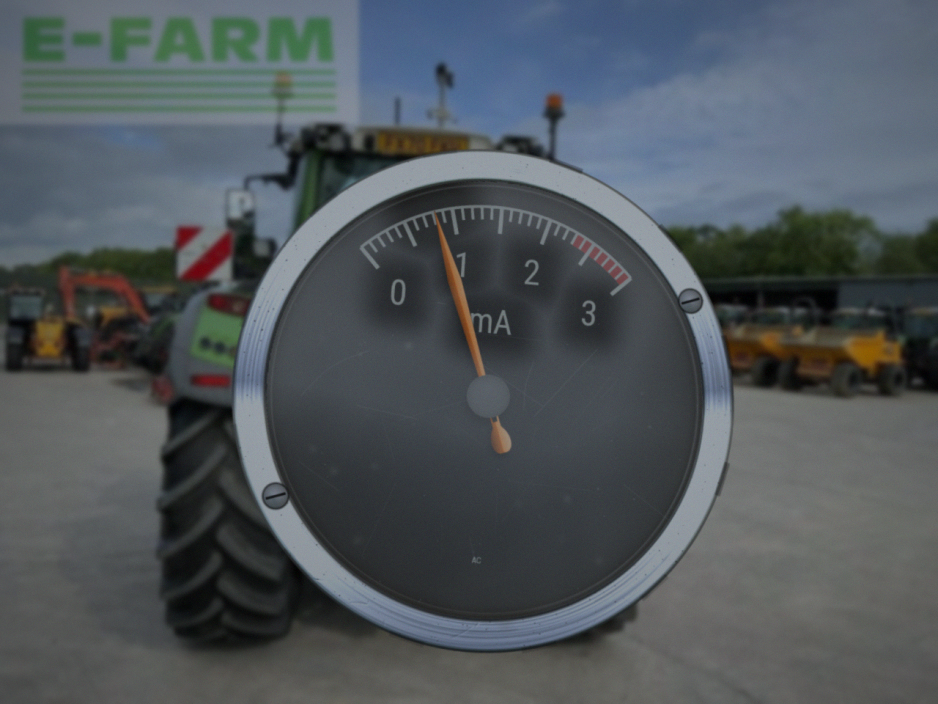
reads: 0.8
